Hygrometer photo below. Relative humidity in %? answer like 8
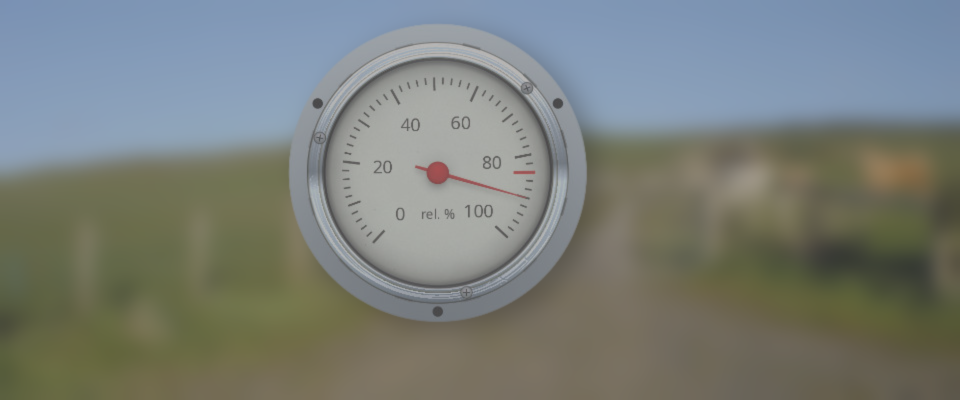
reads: 90
